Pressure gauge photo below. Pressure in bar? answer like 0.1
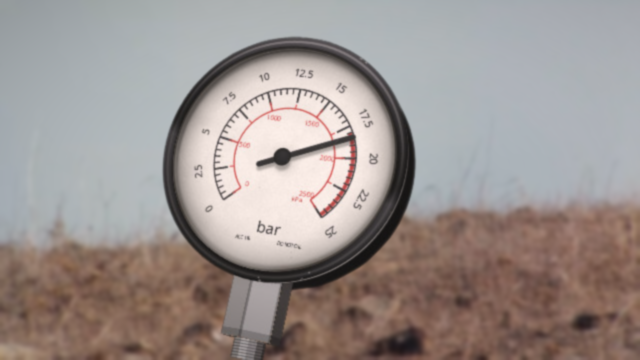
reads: 18.5
